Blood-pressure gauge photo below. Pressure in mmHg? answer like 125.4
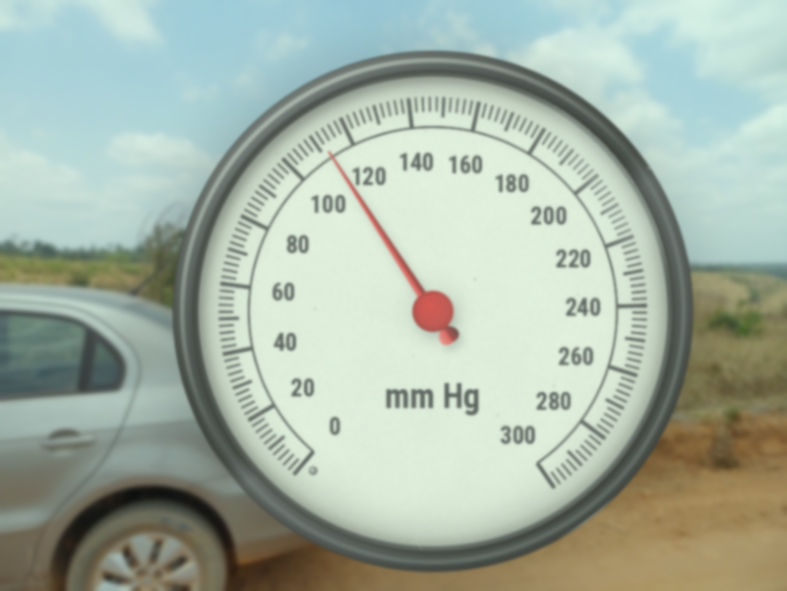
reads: 112
